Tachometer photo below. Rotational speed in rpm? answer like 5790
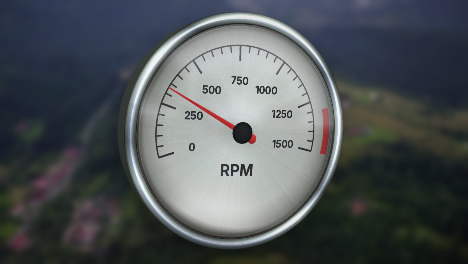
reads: 325
